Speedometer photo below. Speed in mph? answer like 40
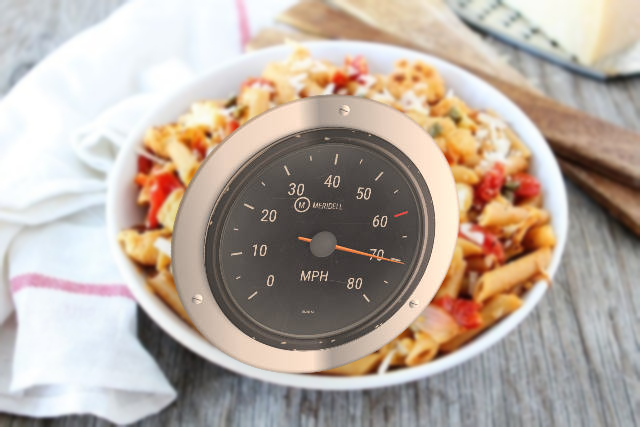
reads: 70
